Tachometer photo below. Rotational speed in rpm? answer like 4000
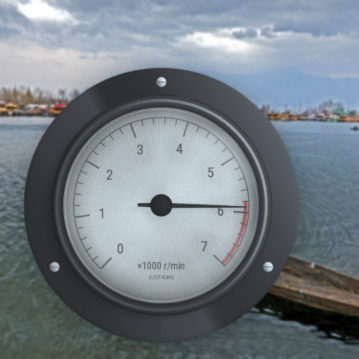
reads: 5900
